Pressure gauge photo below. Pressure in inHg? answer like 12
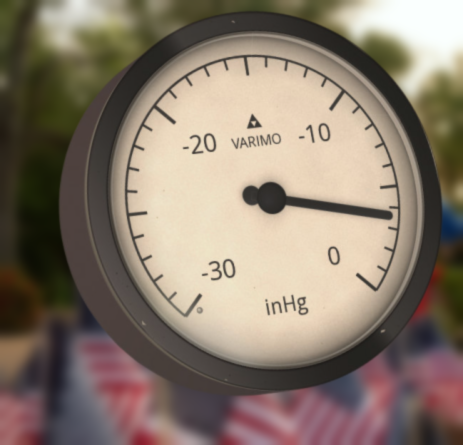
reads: -3.5
